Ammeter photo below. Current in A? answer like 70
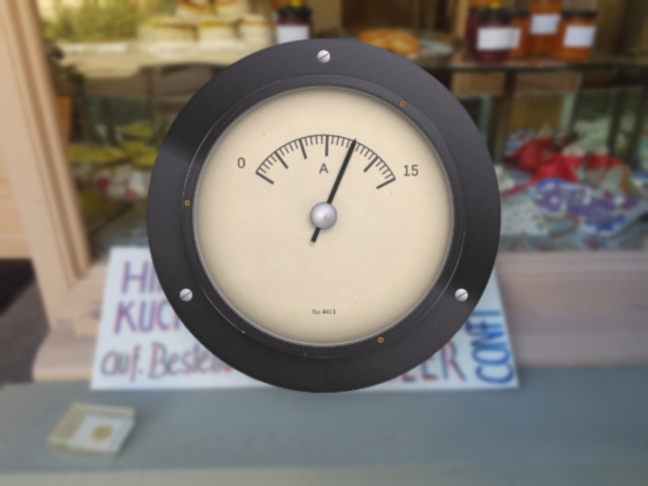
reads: 10
